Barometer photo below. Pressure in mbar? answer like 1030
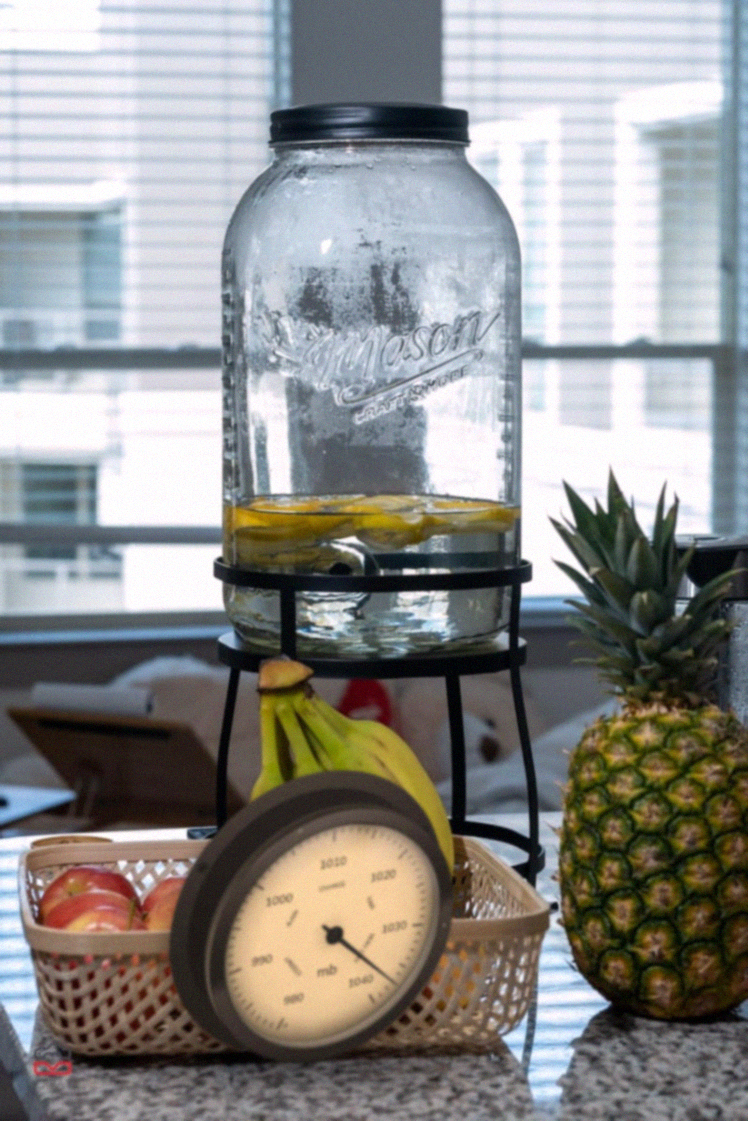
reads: 1037
